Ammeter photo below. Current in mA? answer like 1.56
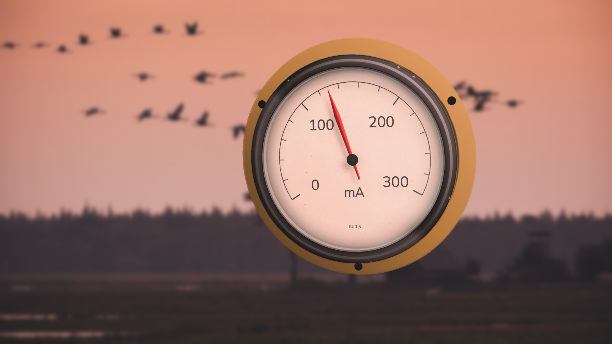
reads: 130
